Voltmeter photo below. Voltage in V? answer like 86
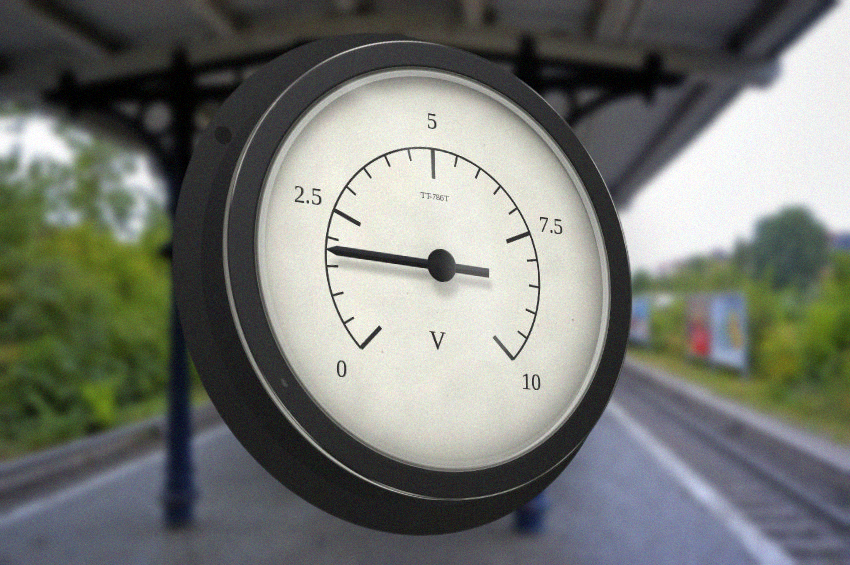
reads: 1.75
